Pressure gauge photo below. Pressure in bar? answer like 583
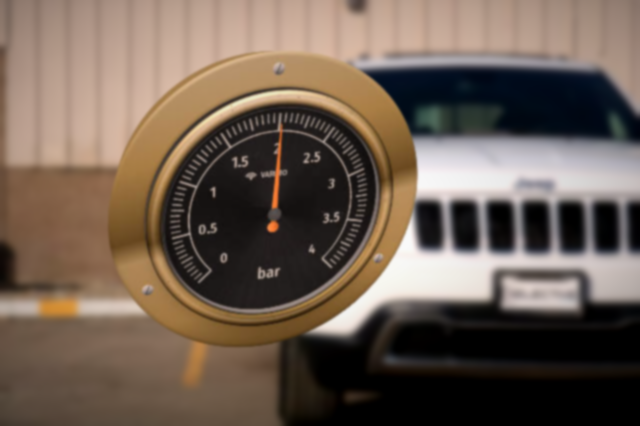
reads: 2
